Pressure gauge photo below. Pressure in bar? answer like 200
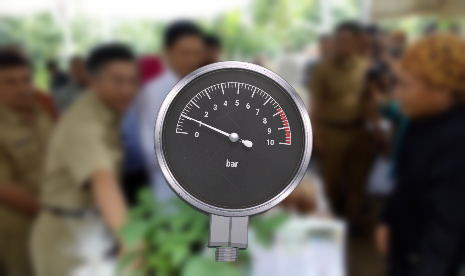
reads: 1
